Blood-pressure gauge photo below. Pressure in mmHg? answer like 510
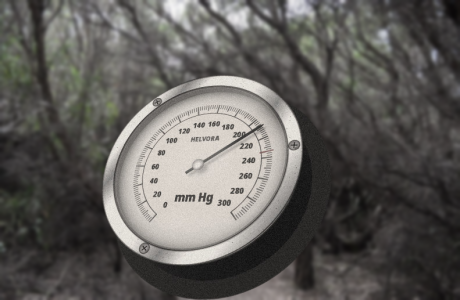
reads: 210
